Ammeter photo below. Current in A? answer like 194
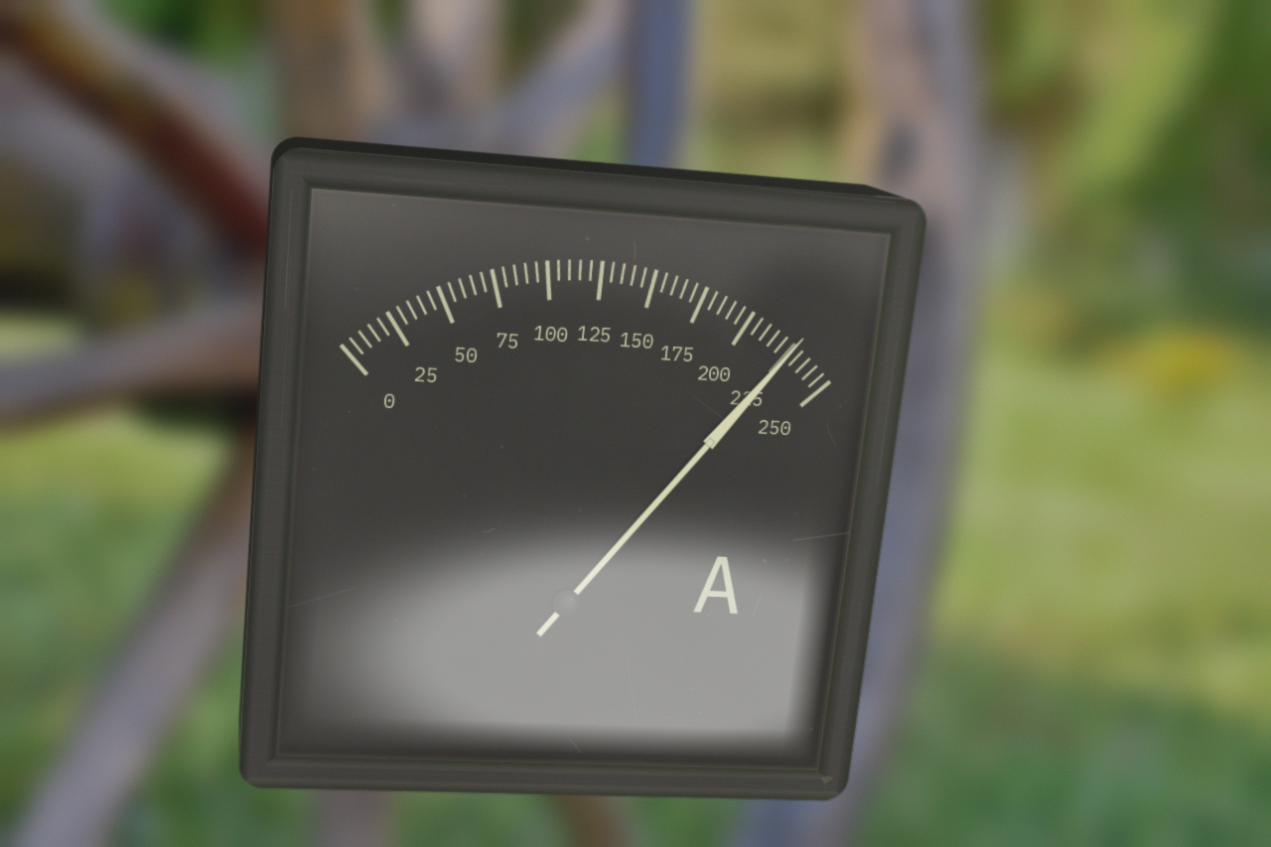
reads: 225
